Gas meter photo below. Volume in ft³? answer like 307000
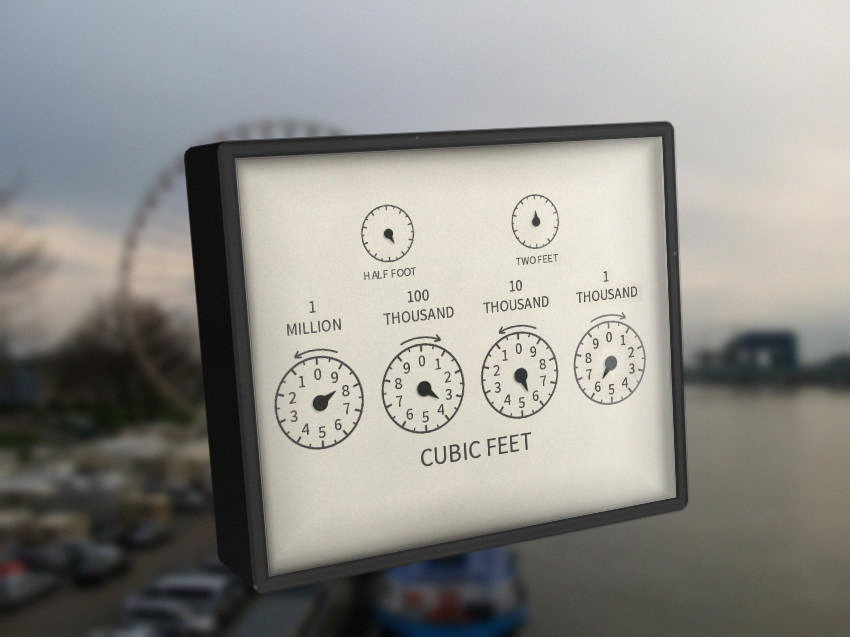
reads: 835600
